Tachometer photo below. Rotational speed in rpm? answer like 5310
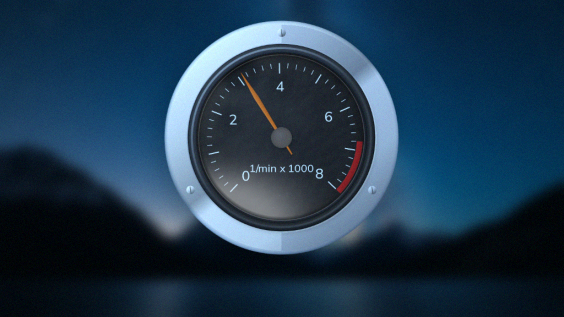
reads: 3100
